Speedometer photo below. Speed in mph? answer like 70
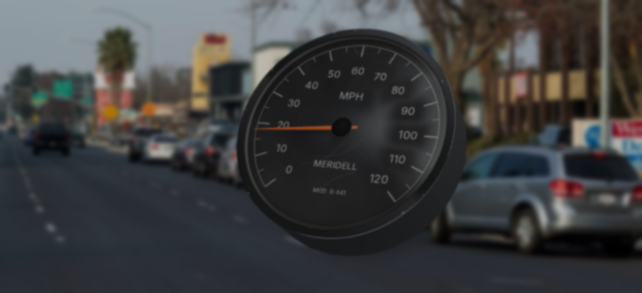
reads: 17.5
